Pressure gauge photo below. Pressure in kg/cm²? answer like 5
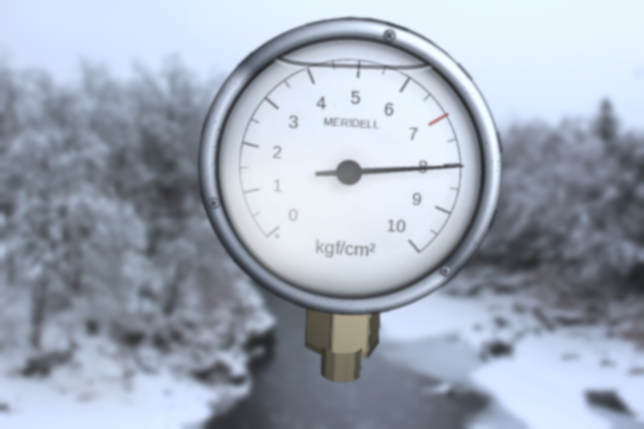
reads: 8
